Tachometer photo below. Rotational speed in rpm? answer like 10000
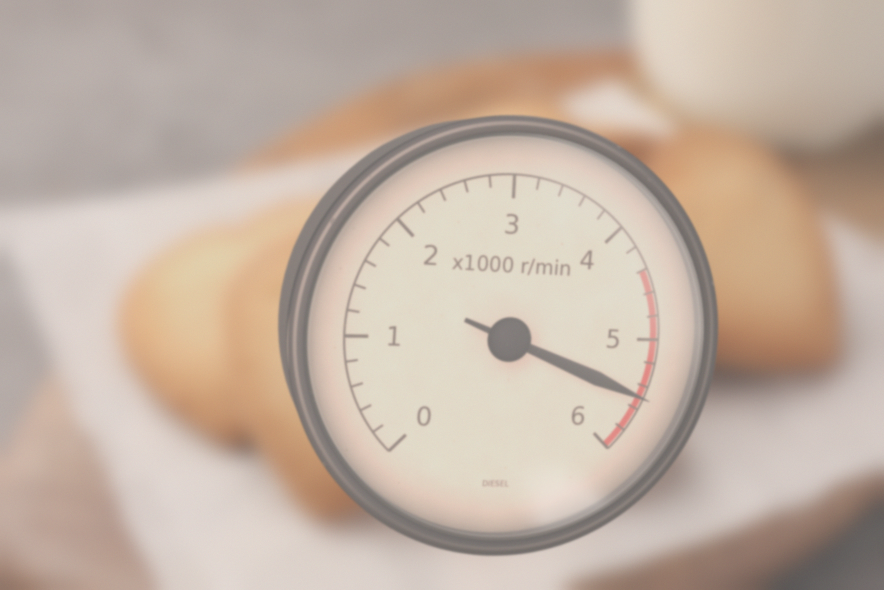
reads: 5500
